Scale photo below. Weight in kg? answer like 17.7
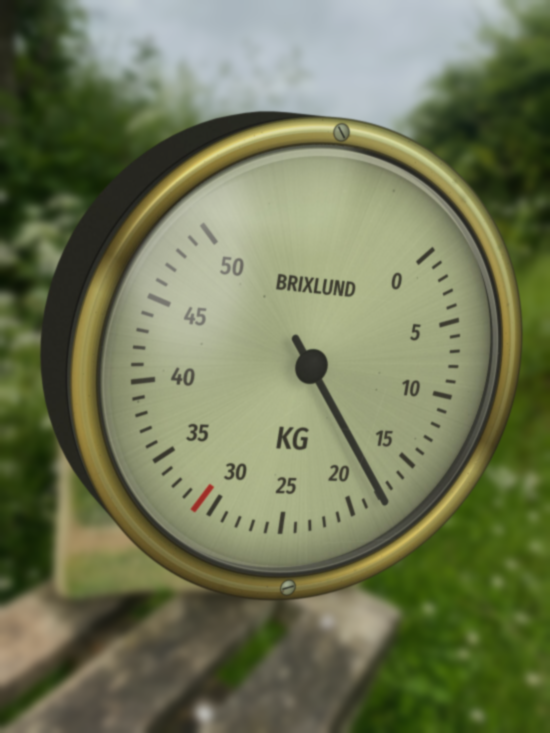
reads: 18
